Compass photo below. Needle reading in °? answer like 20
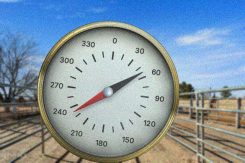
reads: 232.5
